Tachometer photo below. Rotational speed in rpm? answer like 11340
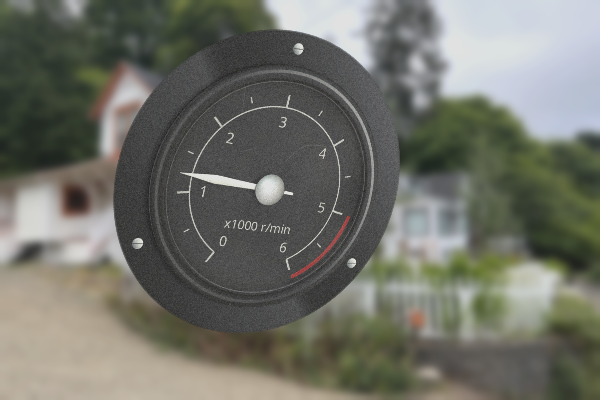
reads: 1250
